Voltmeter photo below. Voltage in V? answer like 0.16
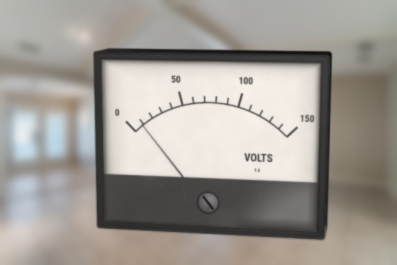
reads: 10
